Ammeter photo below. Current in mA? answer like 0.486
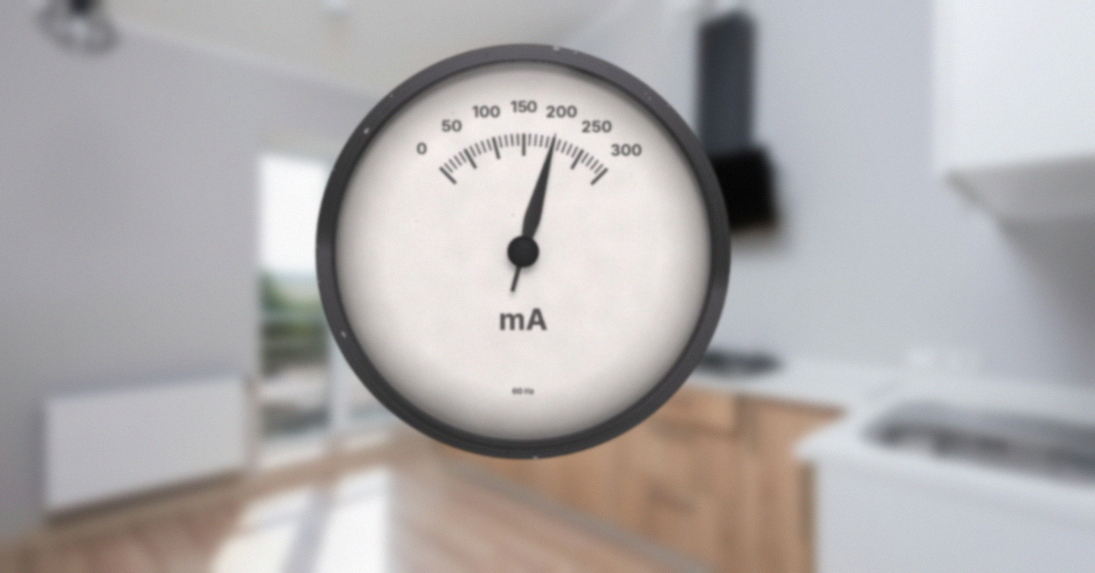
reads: 200
